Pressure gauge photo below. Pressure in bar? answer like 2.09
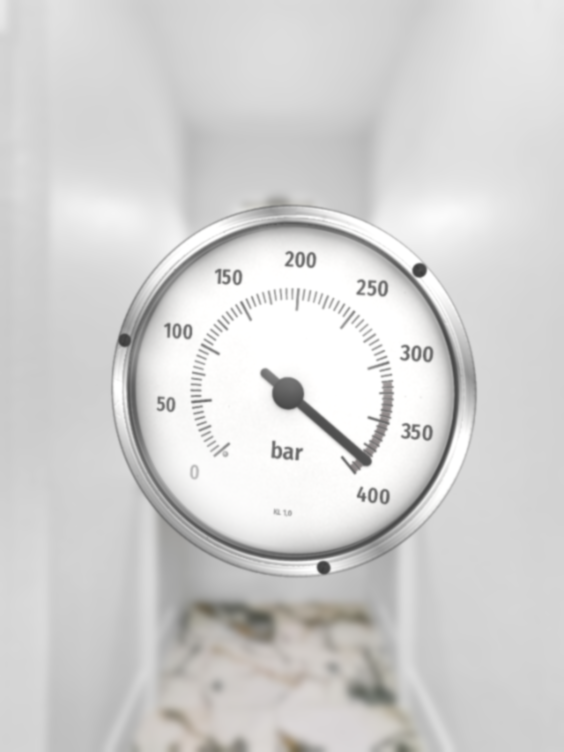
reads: 385
